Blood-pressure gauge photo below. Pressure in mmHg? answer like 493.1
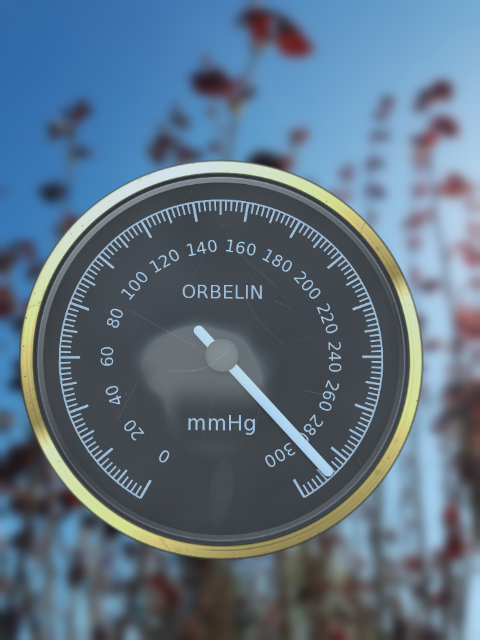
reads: 288
